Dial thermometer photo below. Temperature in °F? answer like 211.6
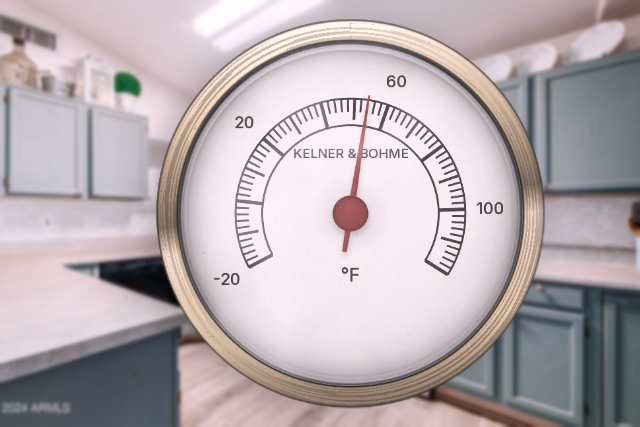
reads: 54
